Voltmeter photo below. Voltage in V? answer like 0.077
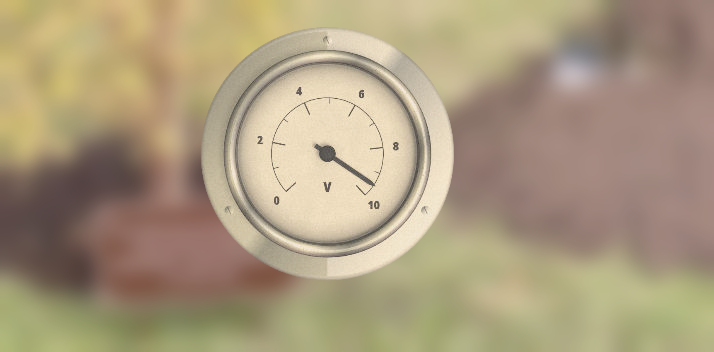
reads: 9.5
